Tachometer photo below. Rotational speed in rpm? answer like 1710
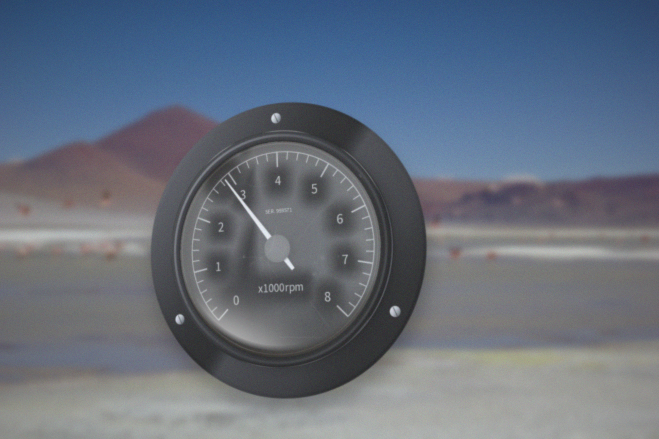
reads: 2900
